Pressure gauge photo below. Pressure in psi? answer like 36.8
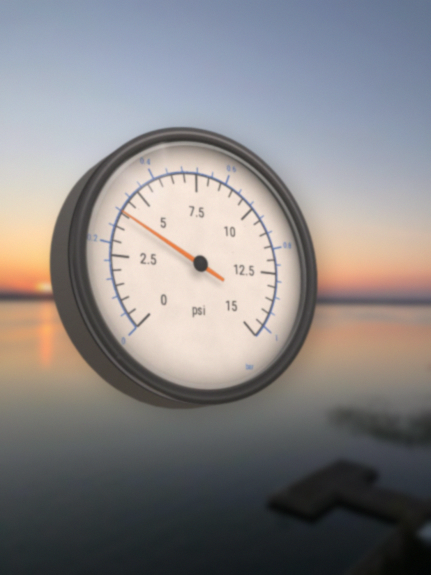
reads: 4
